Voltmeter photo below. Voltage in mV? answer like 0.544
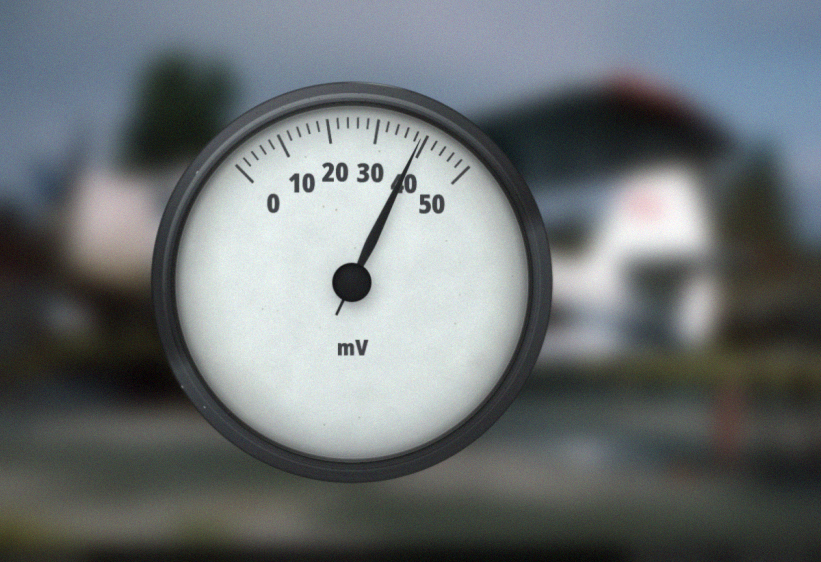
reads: 39
